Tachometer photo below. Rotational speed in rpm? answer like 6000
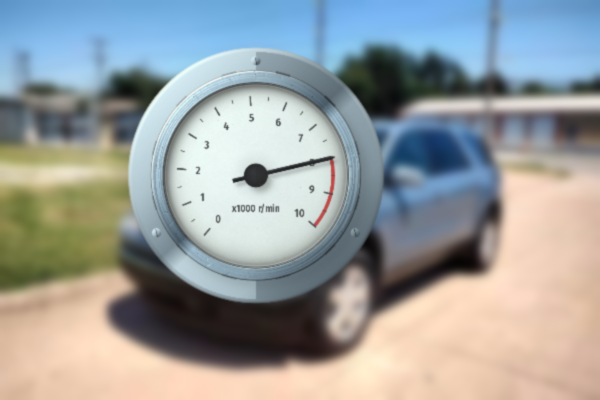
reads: 8000
